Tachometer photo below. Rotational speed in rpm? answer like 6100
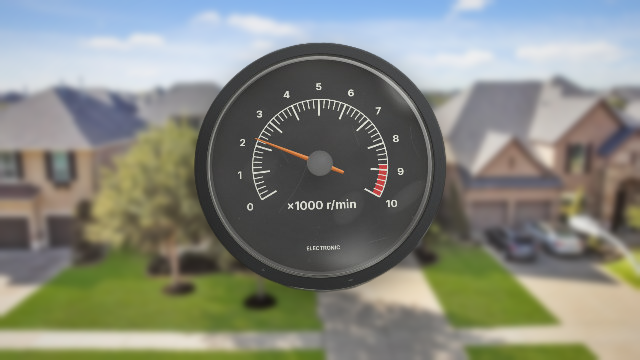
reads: 2200
